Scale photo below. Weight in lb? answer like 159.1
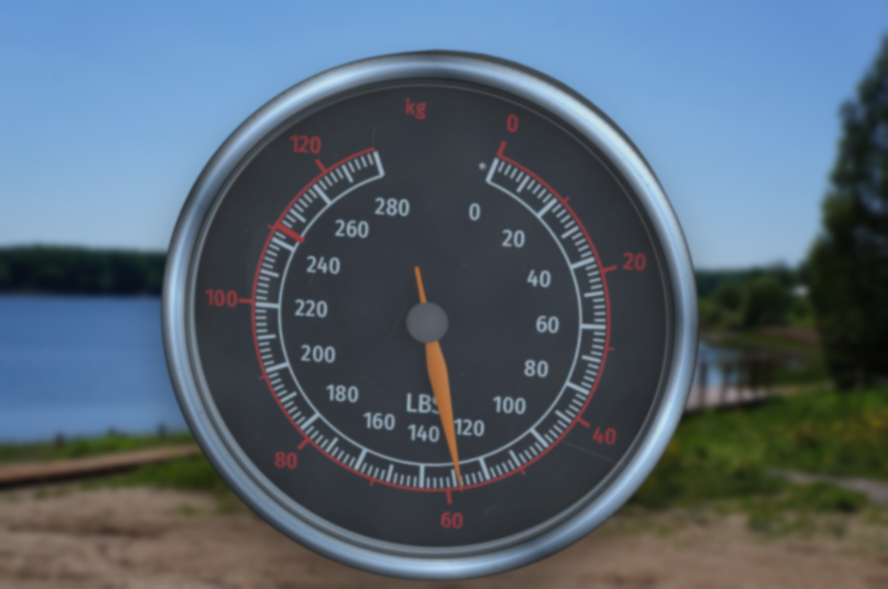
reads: 128
